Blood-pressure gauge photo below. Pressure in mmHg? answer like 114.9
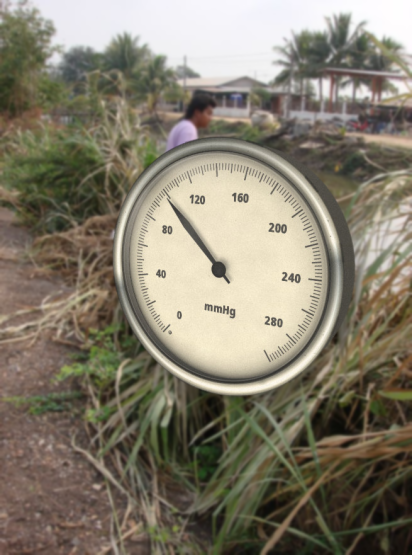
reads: 100
